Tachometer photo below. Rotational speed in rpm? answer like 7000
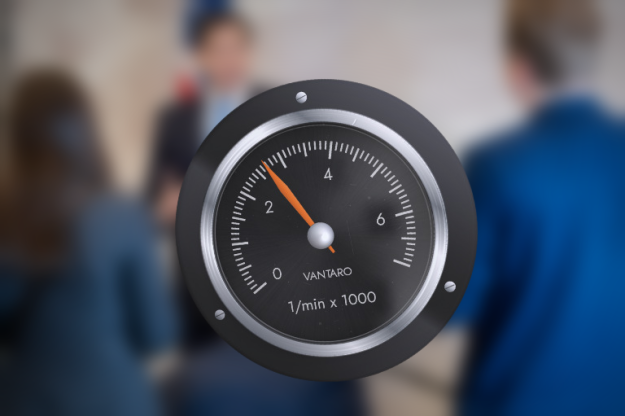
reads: 2700
